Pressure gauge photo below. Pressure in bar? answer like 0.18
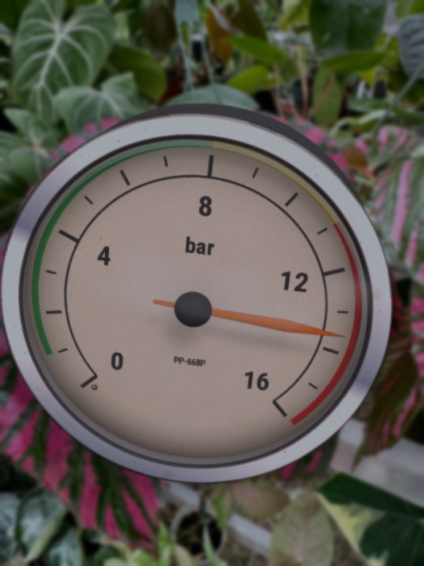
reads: 13.5
